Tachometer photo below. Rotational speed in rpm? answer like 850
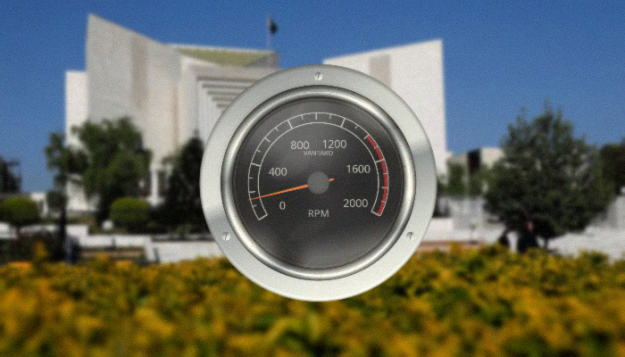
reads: 150
